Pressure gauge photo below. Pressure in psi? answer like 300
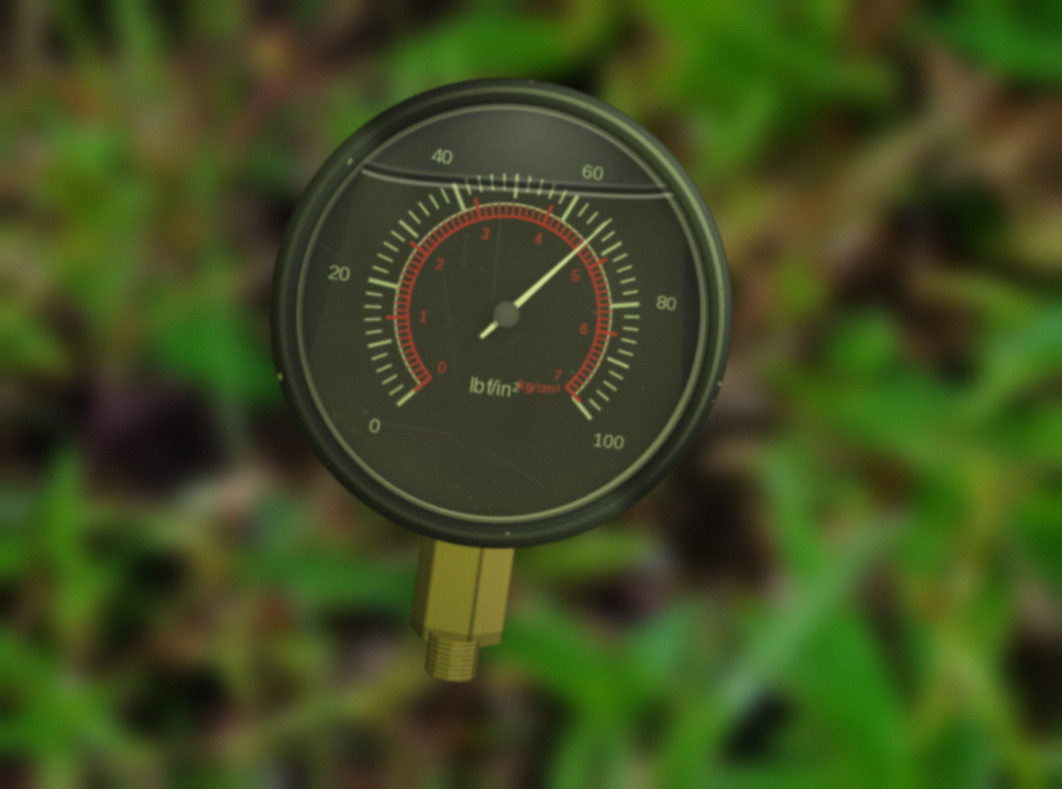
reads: 66
